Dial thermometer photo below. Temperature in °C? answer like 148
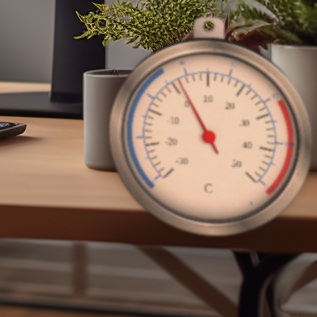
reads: 2
